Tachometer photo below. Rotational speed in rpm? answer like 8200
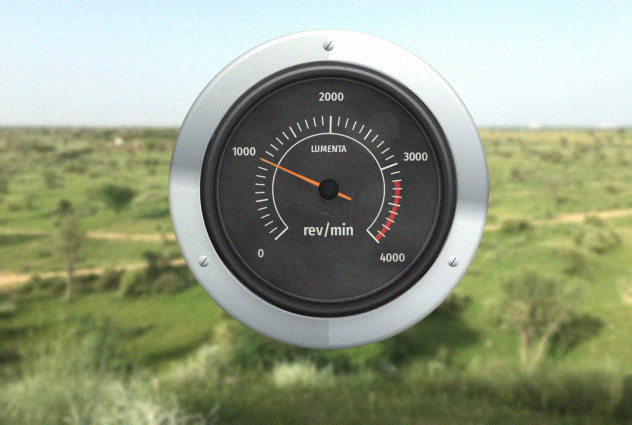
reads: 1000
